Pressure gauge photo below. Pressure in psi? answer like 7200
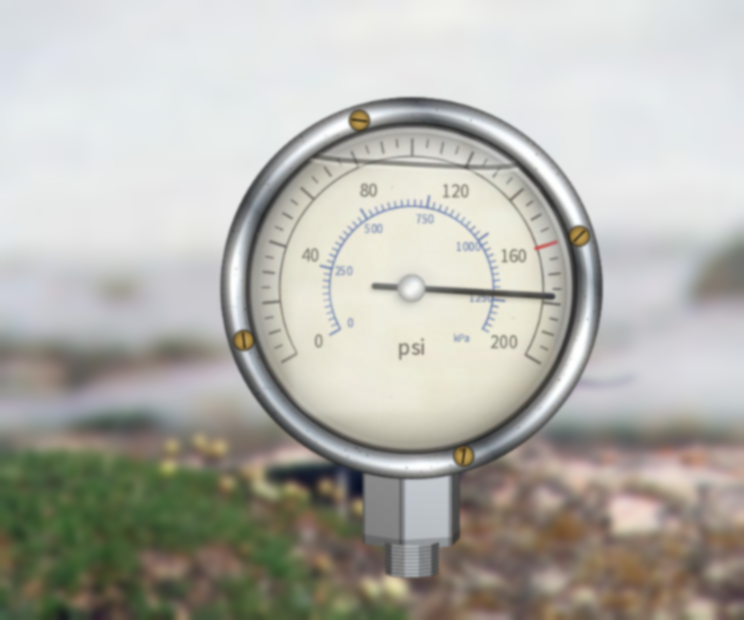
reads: 177.5
